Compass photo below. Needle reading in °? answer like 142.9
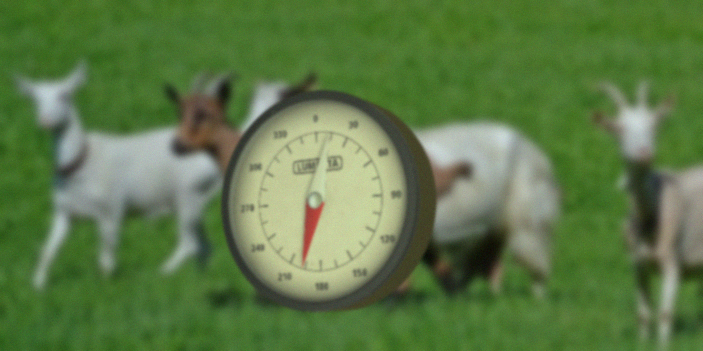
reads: 195
